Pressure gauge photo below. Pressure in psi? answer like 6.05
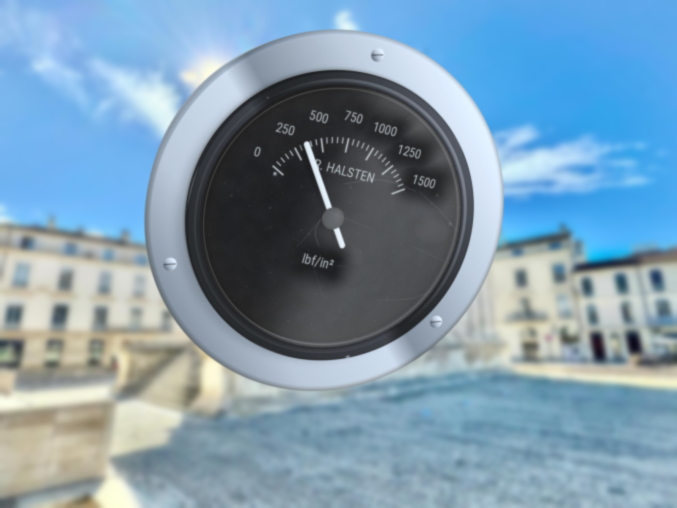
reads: 350
